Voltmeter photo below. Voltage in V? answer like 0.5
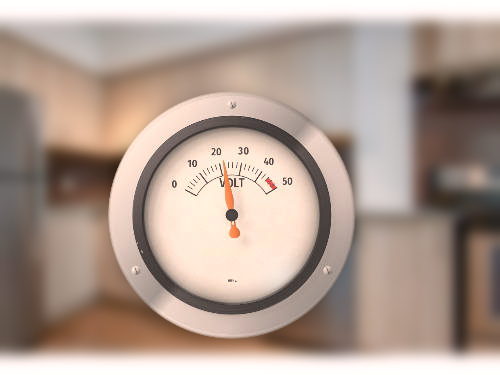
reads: 22
